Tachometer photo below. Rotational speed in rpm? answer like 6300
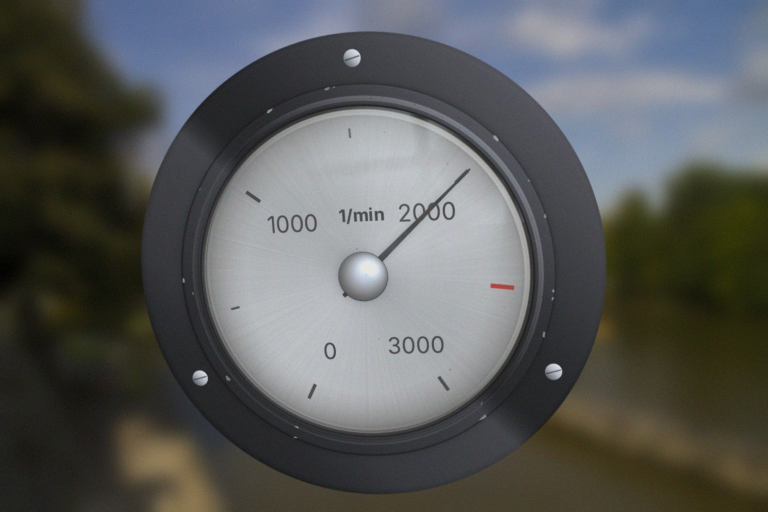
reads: 2000
